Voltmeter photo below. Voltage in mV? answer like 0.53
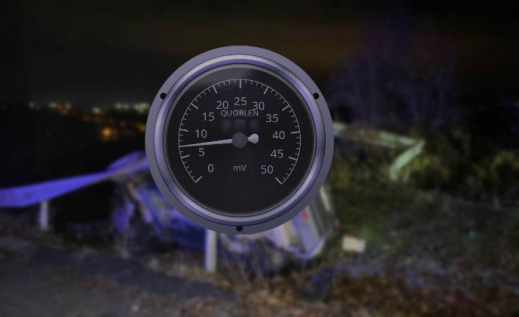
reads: 7
